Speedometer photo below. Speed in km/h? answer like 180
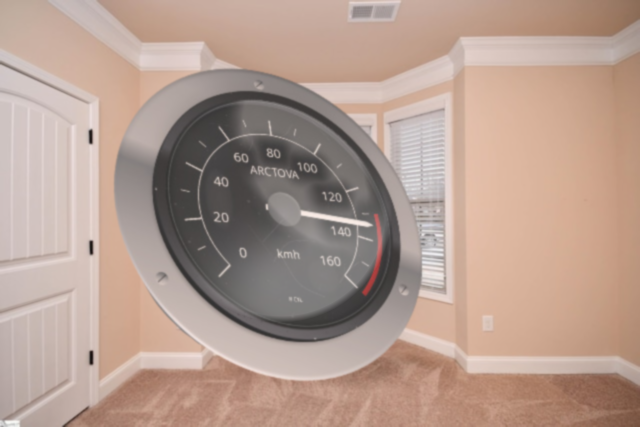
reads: 135
